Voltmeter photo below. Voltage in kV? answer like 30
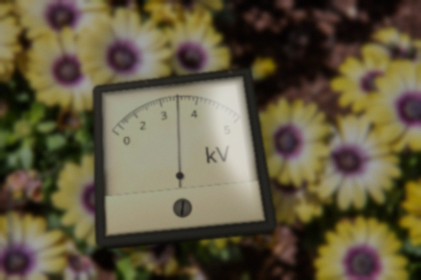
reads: 3.5
